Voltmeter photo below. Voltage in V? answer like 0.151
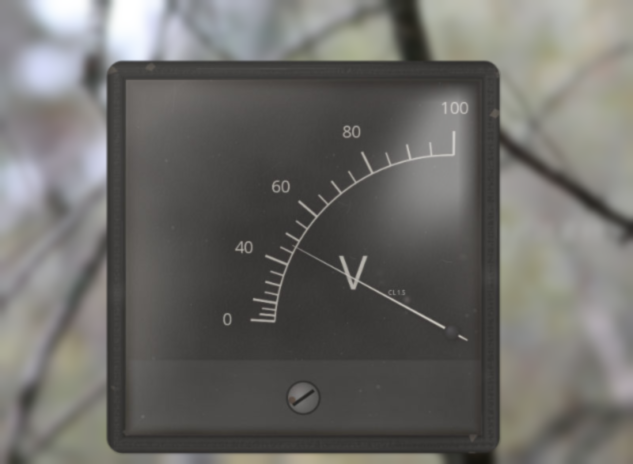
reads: 47.5
